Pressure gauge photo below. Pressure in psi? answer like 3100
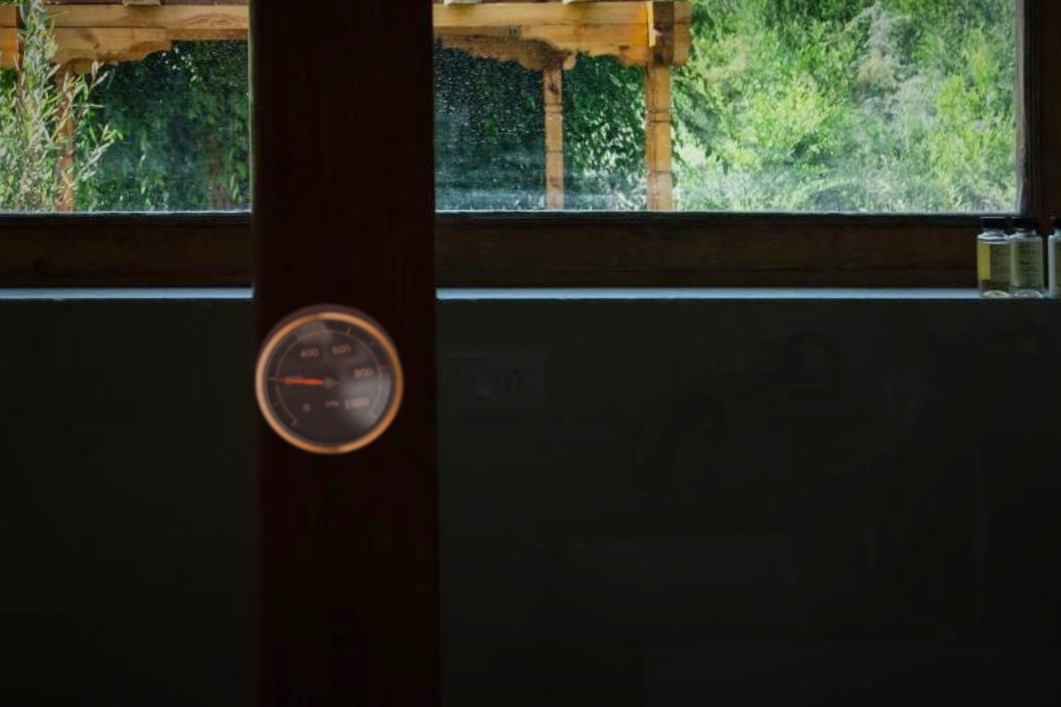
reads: 200
